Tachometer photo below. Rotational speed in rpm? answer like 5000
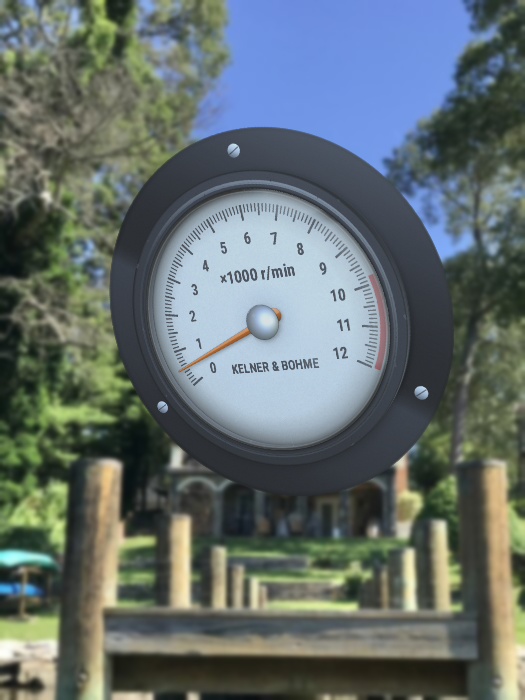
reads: 500
